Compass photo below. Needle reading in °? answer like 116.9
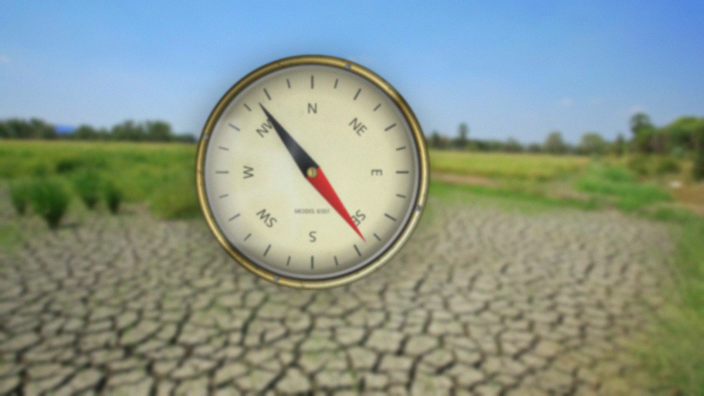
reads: 142.5
